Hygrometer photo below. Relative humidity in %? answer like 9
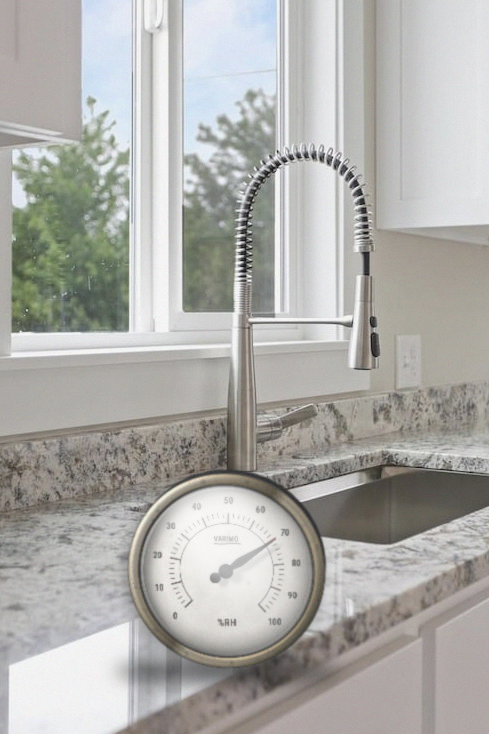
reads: 70
